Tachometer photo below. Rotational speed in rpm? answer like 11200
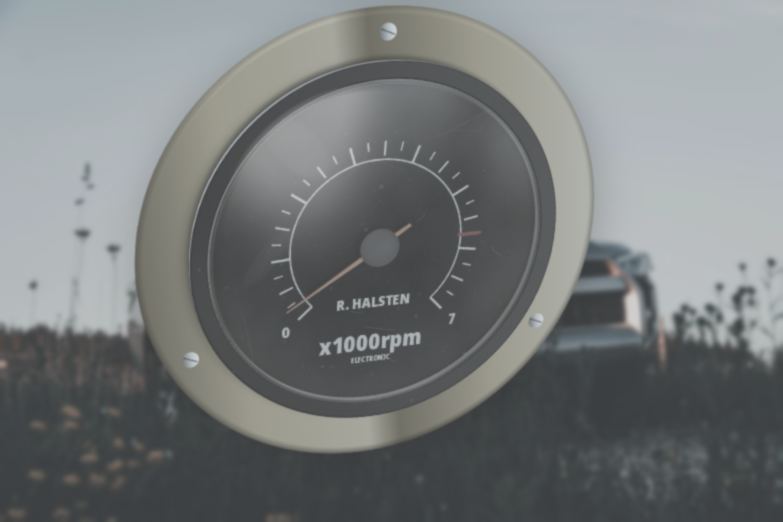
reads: 250
